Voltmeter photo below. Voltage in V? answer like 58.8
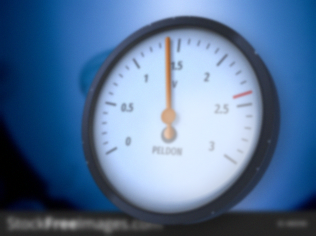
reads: 1.4
